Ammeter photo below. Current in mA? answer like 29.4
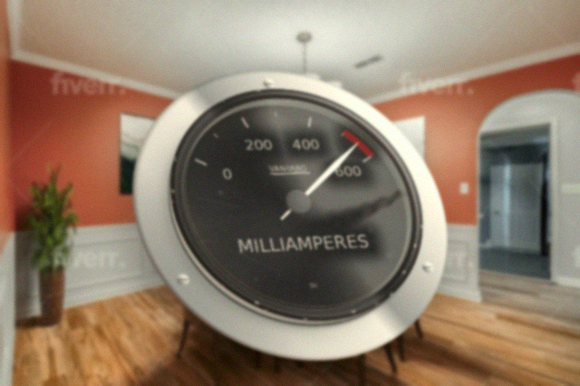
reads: 550
